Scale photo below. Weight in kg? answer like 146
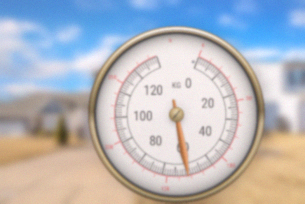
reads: 60
